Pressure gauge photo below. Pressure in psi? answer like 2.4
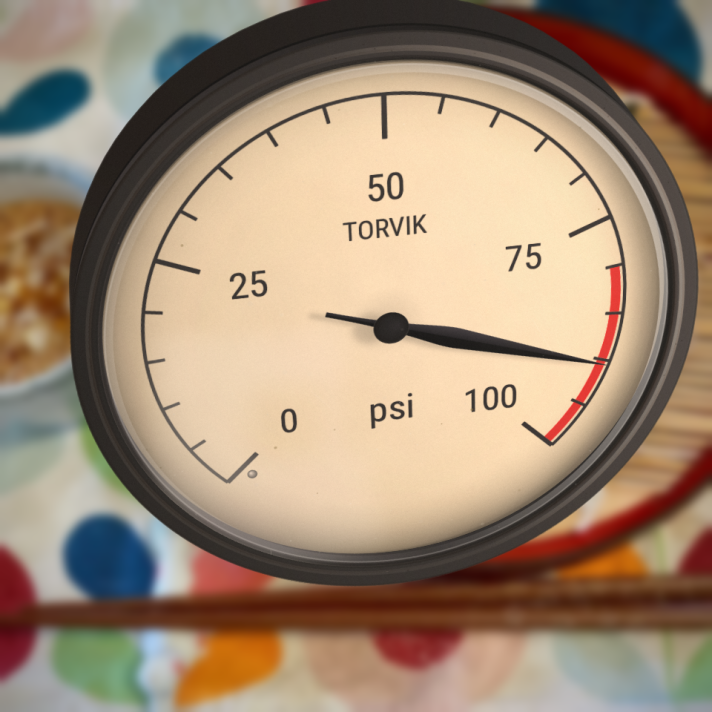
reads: 90
